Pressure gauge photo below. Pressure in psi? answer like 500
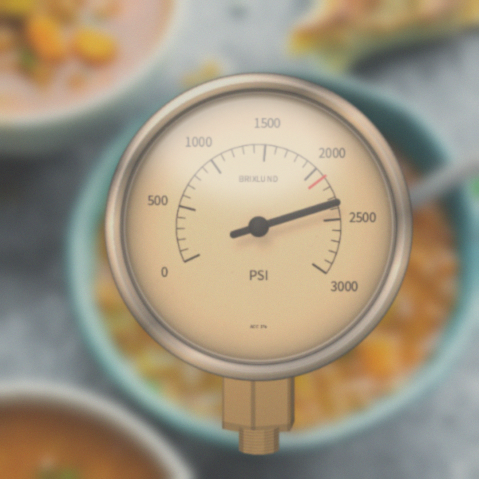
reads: 2350
